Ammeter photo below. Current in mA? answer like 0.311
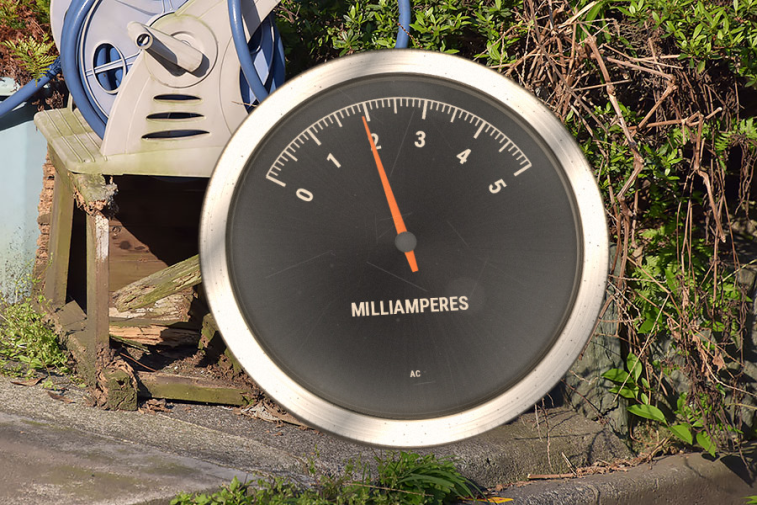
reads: 1.9
